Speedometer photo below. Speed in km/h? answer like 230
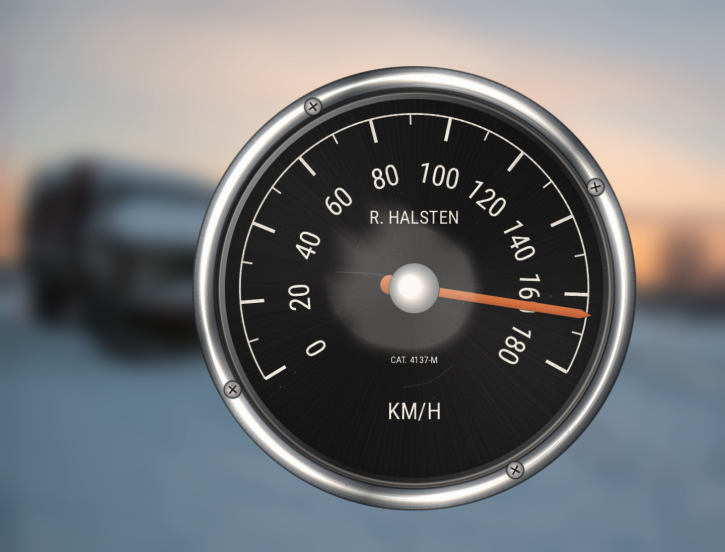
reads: 165
